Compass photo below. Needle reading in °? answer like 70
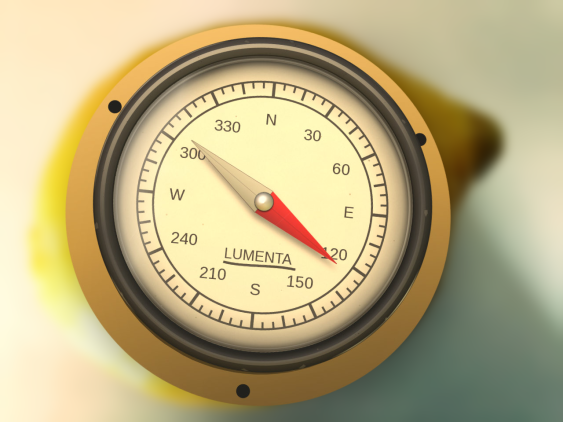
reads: 125
